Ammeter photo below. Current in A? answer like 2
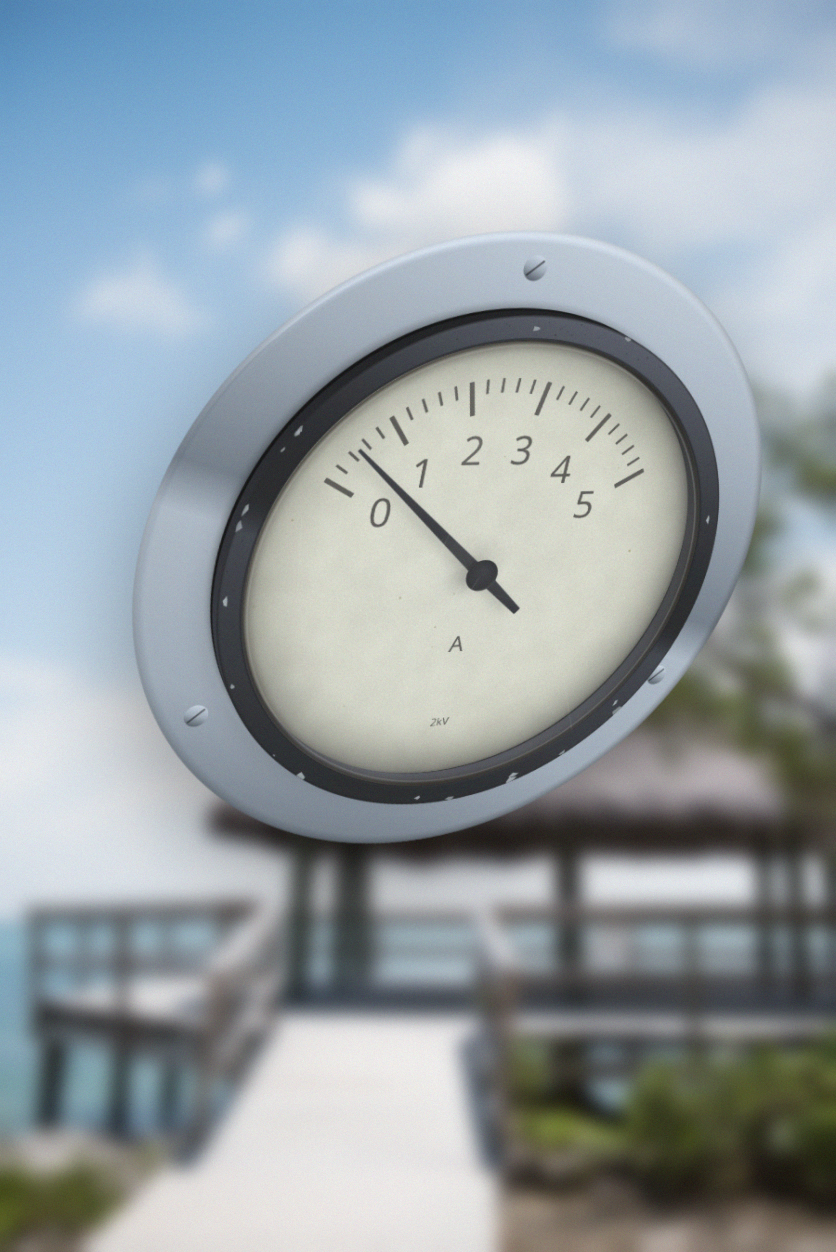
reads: 0.5
